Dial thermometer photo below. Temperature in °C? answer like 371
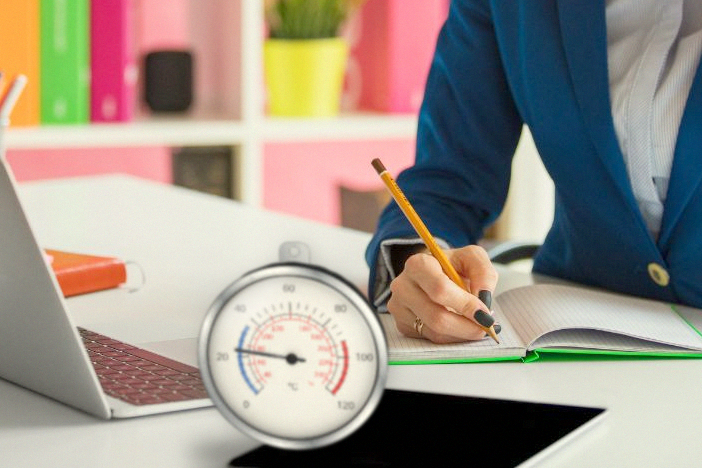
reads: 24
